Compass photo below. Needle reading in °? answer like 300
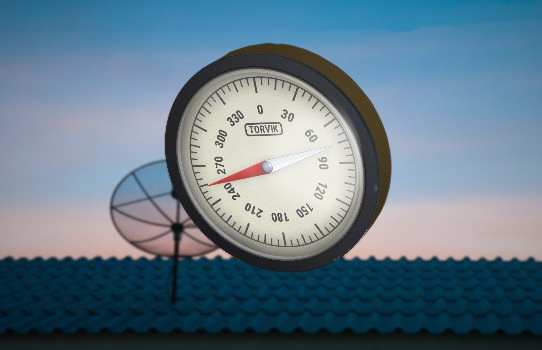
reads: 255
